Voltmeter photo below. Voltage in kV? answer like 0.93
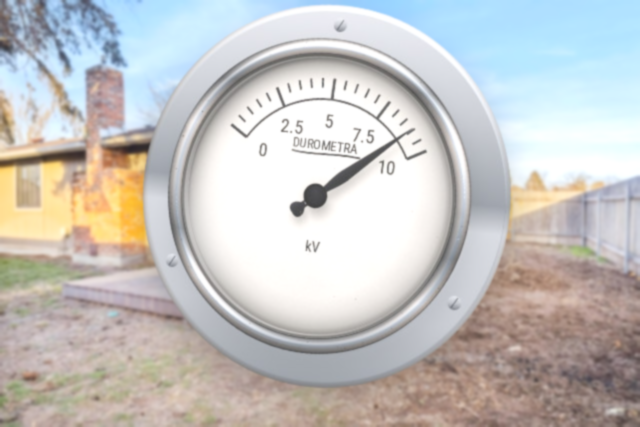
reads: 9
